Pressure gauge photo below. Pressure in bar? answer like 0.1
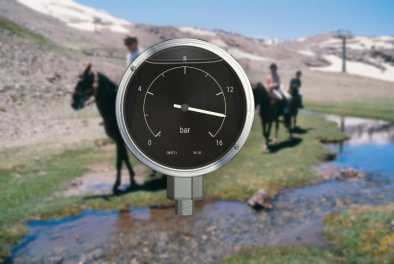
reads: 14
